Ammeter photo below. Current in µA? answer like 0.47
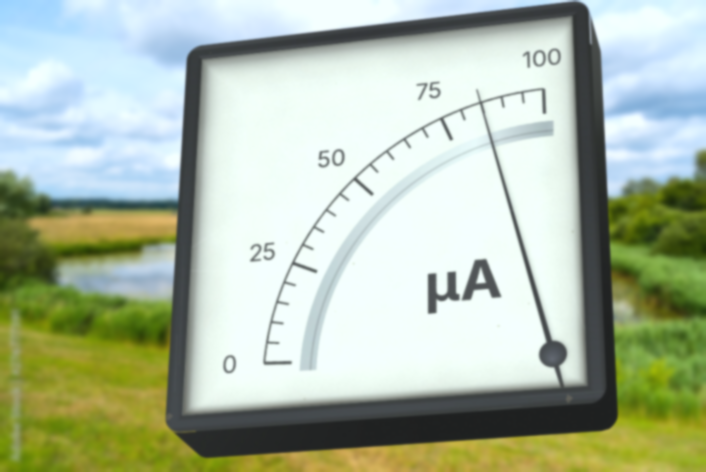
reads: 85
